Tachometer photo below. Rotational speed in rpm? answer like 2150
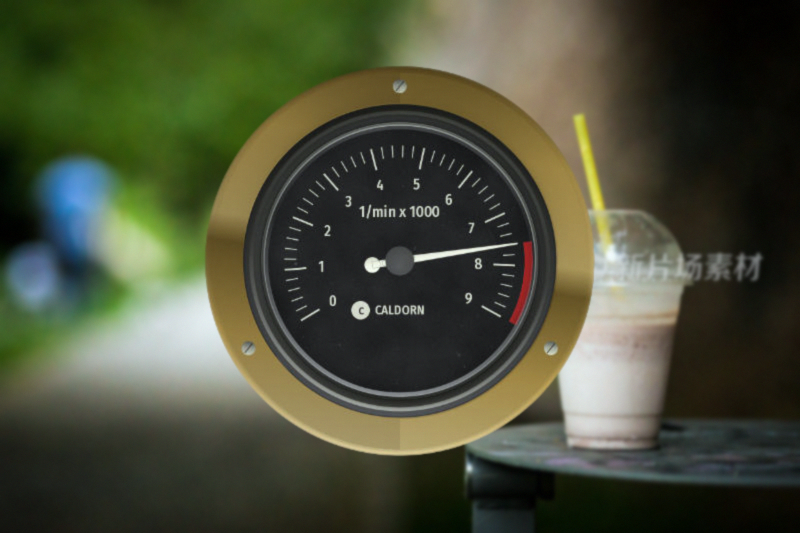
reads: 7600
